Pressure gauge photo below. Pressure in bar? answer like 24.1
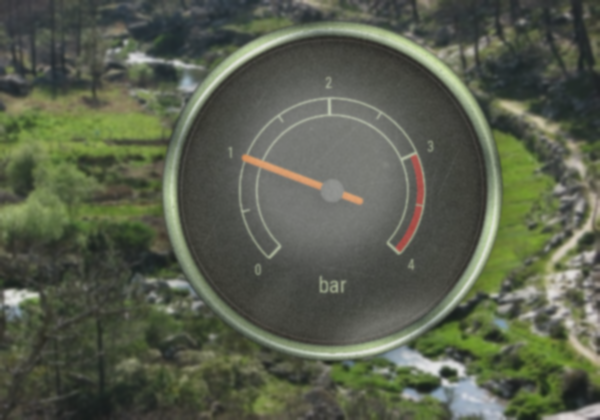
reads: 1
